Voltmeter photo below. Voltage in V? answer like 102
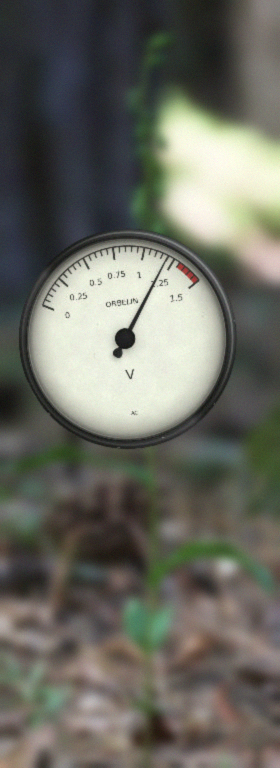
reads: 1.2
